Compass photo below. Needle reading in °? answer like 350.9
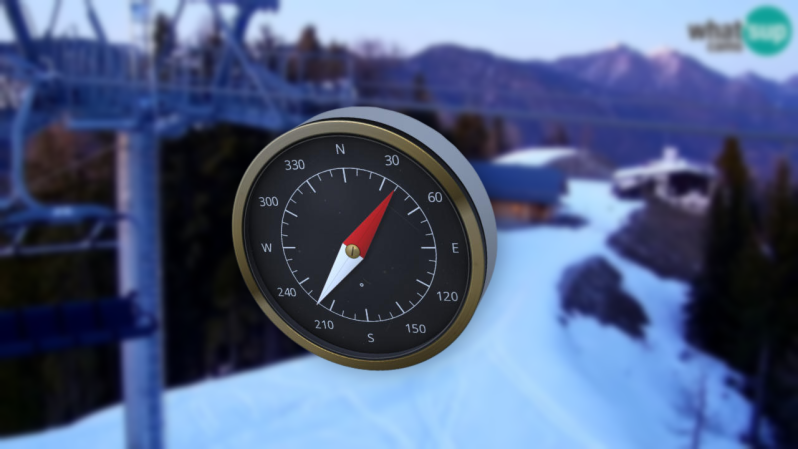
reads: 40
